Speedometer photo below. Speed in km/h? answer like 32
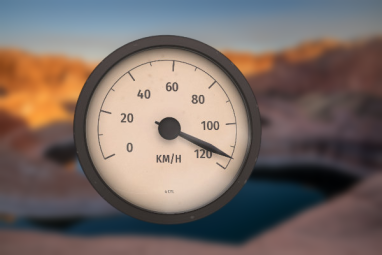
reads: 115
